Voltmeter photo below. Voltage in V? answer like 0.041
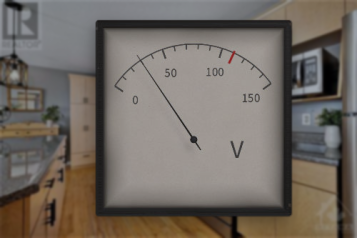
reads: 30
